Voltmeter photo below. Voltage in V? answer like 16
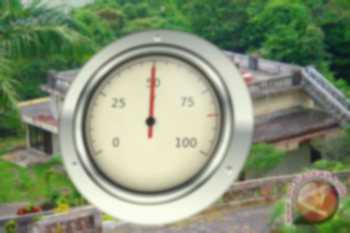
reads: 50
